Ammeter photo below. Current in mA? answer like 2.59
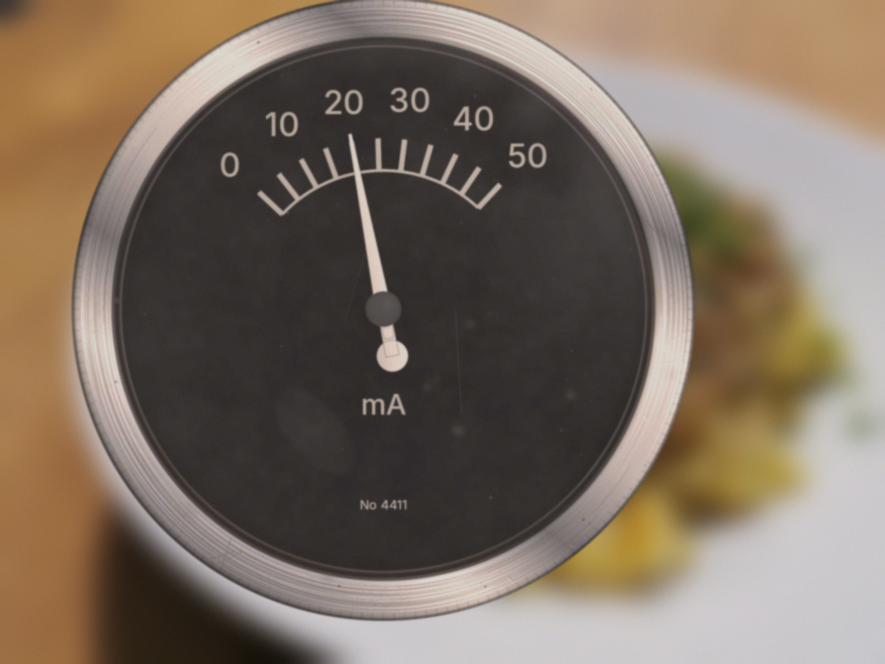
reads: 20
